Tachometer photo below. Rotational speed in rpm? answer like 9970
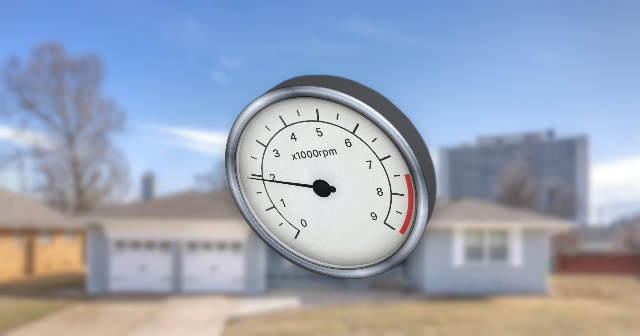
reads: 2000
